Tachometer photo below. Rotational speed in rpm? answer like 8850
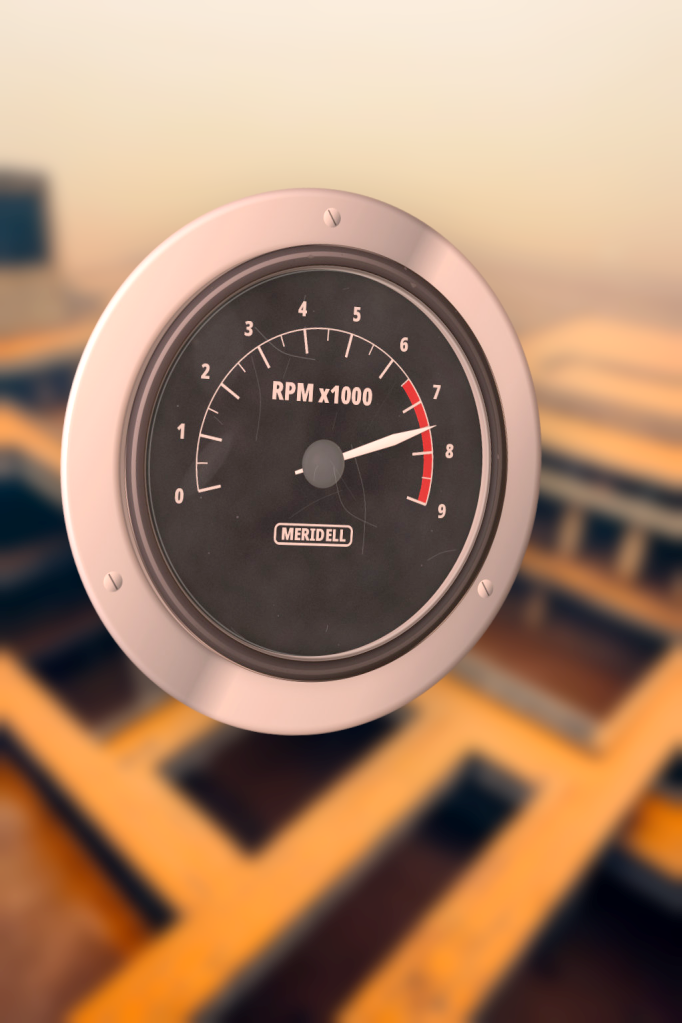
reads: 7500
